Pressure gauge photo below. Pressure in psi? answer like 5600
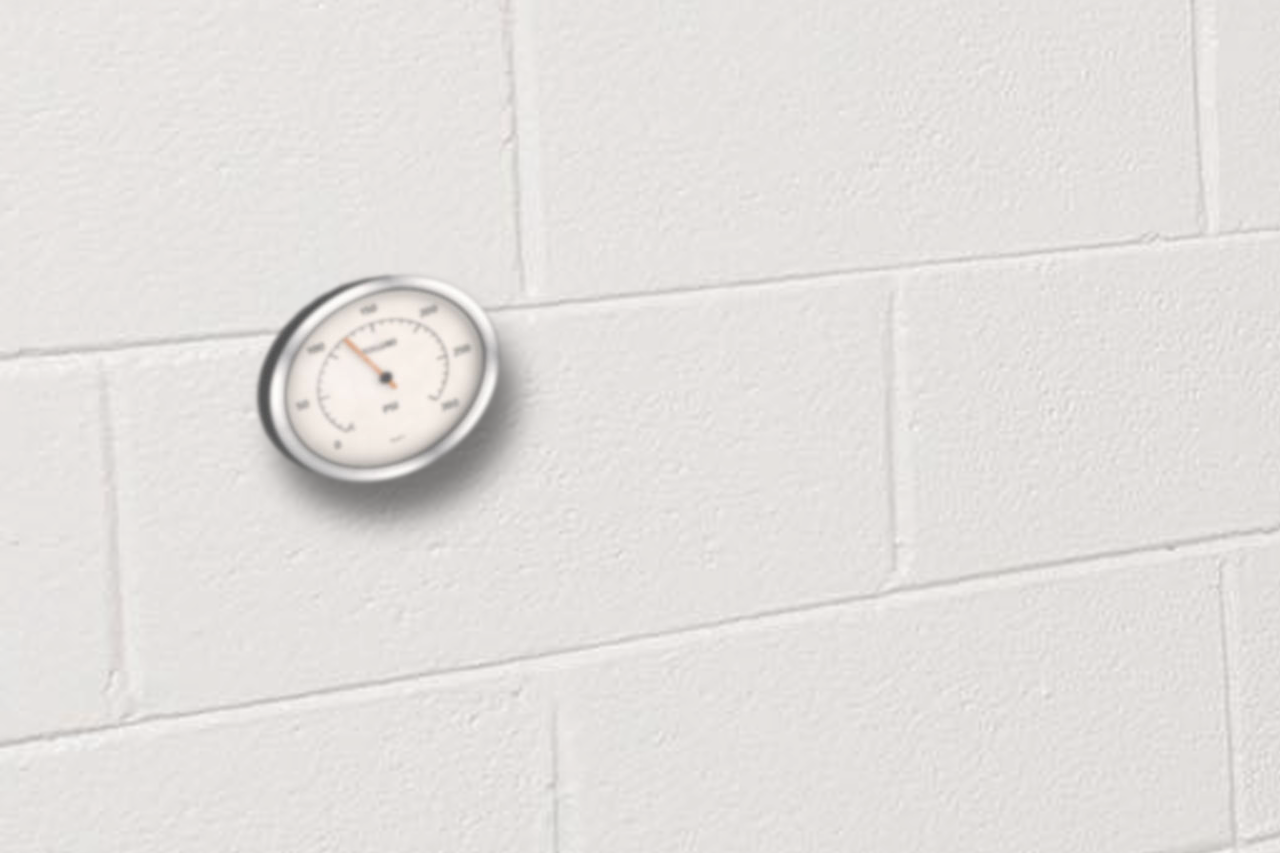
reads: 120
